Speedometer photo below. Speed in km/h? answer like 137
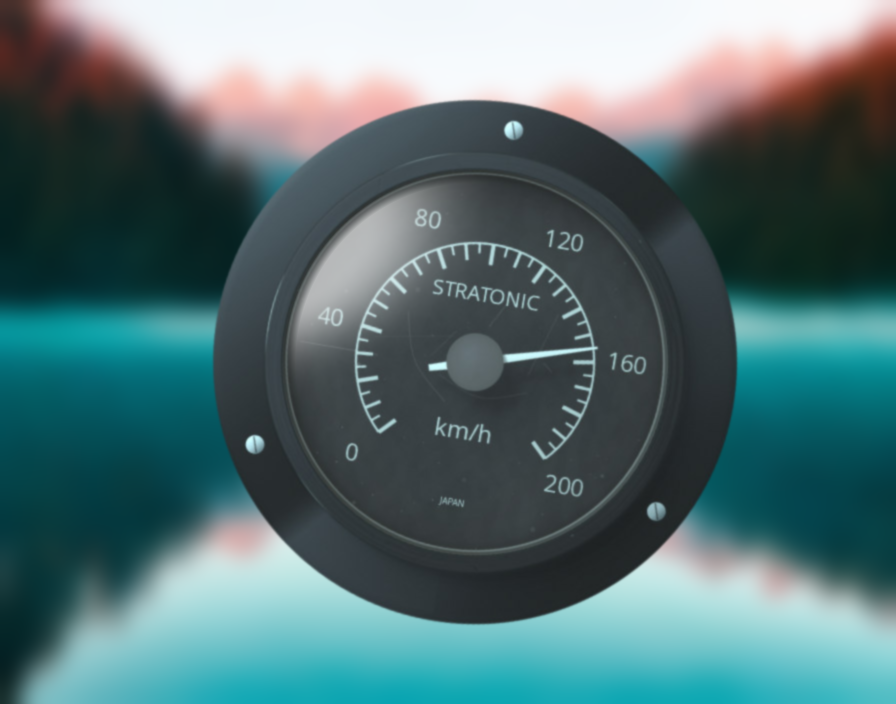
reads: 155
